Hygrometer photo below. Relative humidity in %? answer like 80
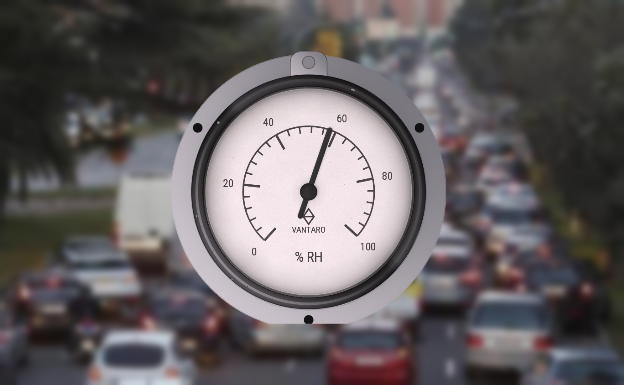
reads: 58
